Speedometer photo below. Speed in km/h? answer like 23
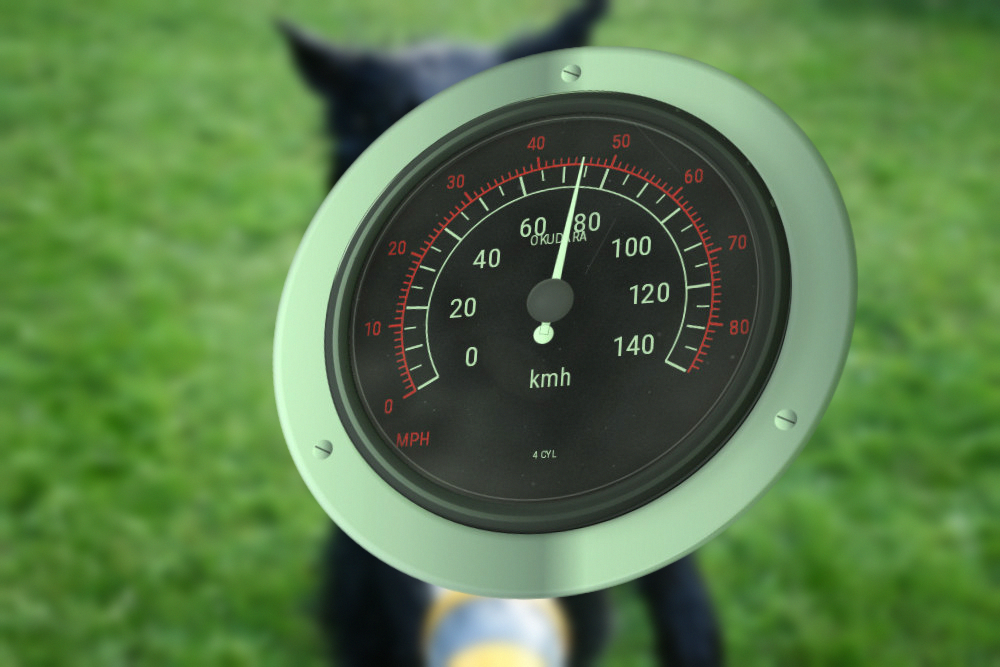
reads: 75
